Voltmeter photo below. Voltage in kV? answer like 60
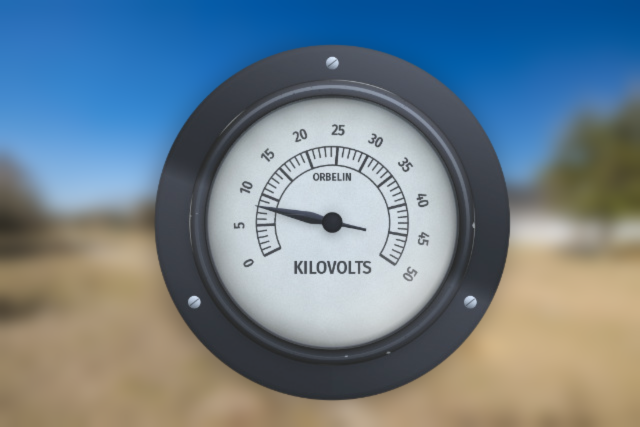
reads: 8
